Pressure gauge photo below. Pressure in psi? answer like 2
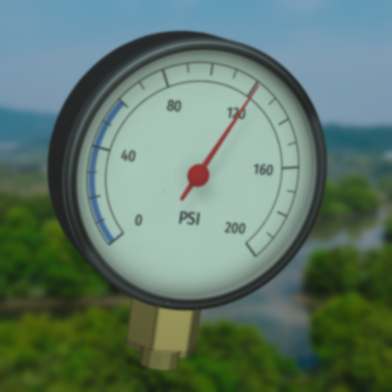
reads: 120
